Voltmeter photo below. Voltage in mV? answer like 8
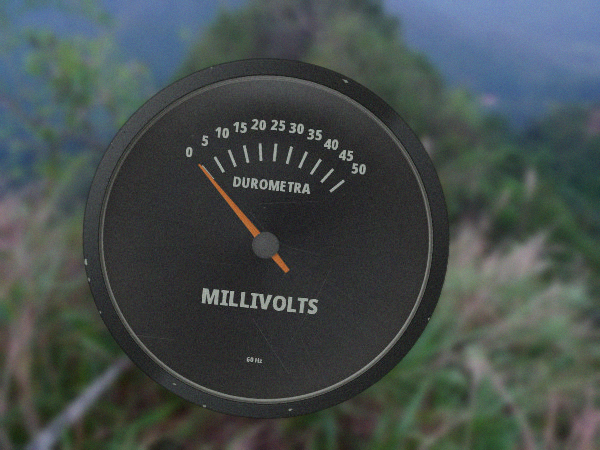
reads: 0
